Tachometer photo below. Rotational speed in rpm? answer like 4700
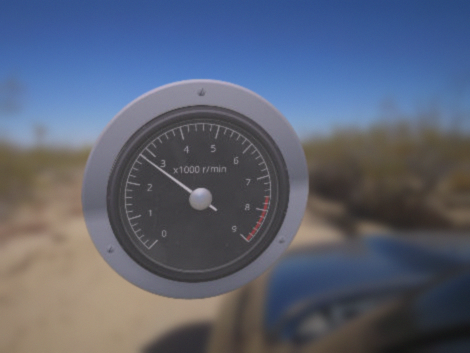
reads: 2800
